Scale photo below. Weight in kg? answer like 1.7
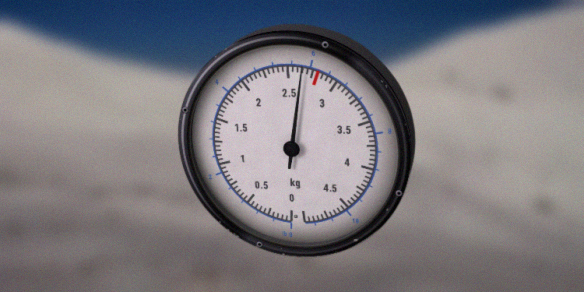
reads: 2.65
